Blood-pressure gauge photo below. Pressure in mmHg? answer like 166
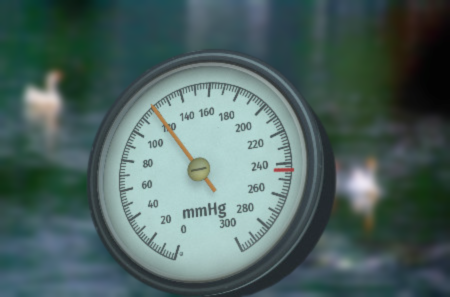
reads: 120
